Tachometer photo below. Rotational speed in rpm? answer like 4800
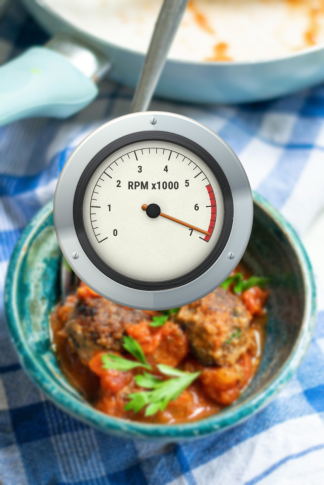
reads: 6800
